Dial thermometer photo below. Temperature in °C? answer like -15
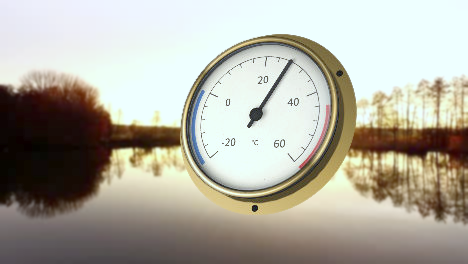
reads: 28
